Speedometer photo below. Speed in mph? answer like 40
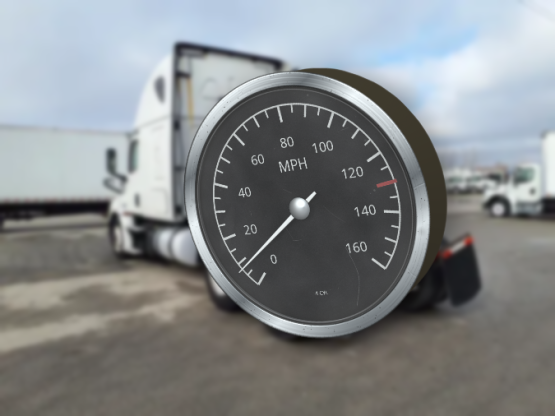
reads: 7.5
